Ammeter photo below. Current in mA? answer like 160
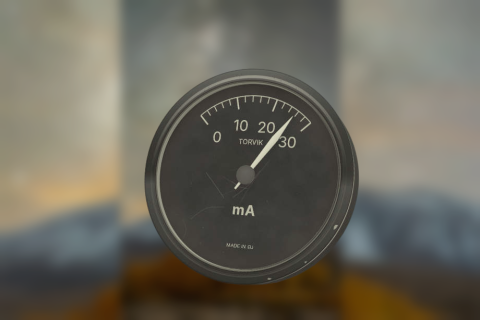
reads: 26
